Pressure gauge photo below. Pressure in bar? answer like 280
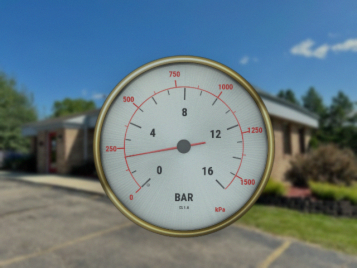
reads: 2
